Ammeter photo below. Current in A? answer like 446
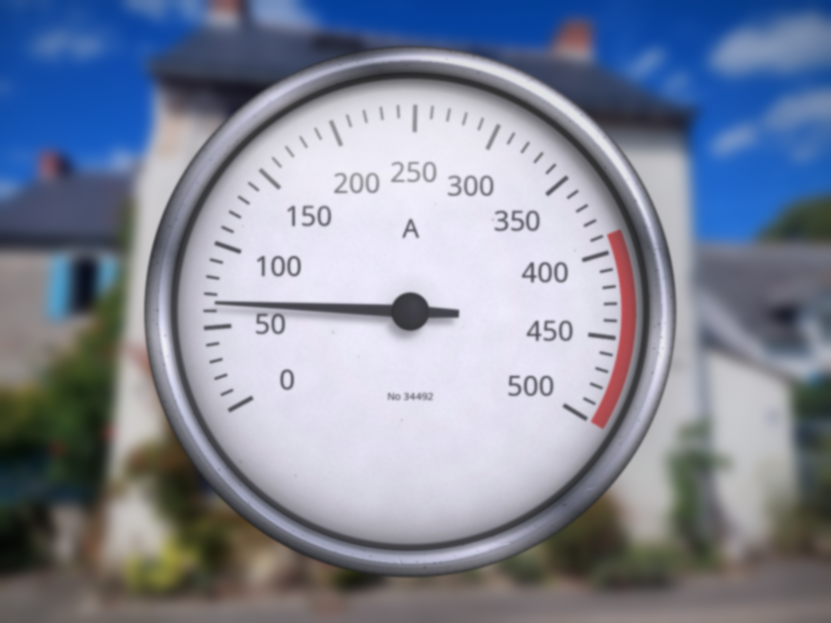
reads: 65
